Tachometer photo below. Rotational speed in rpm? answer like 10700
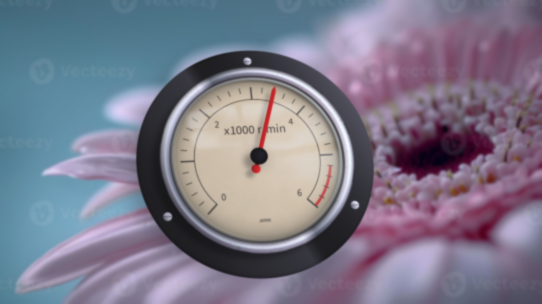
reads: 3400
